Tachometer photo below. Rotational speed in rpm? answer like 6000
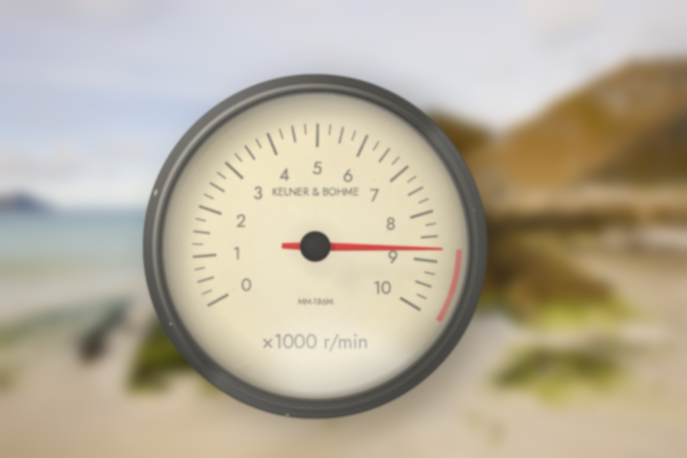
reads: 8750
